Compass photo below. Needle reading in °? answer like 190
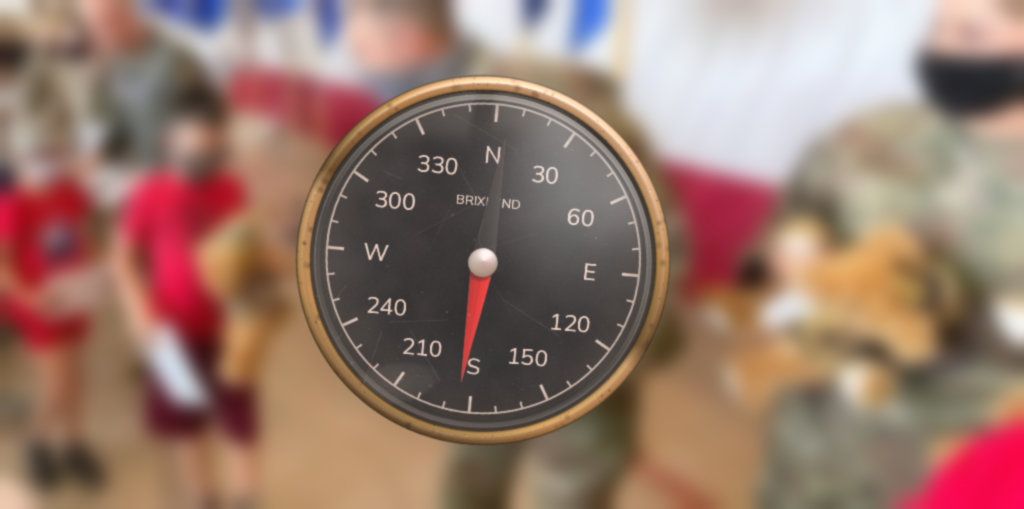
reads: 185
